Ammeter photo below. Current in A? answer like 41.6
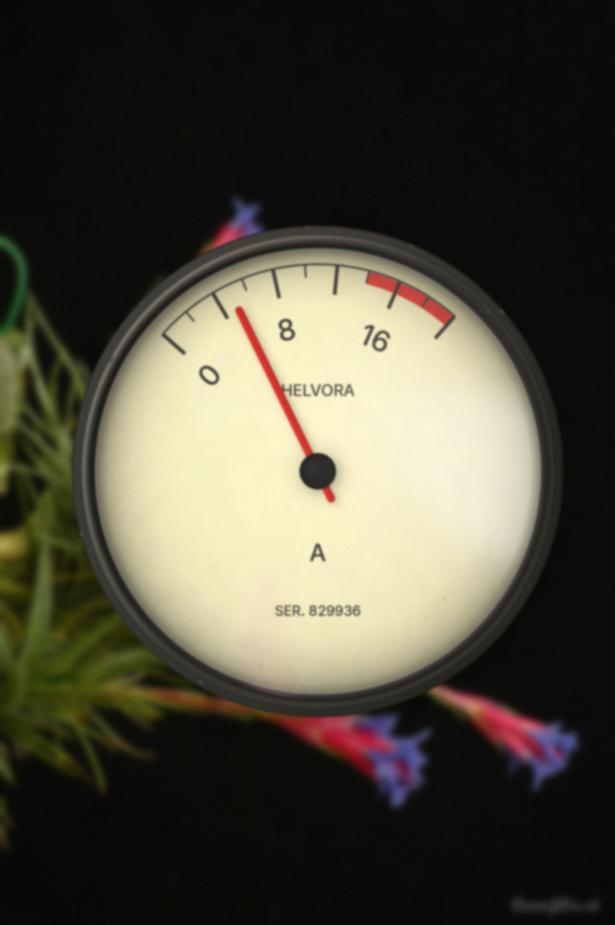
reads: 5
